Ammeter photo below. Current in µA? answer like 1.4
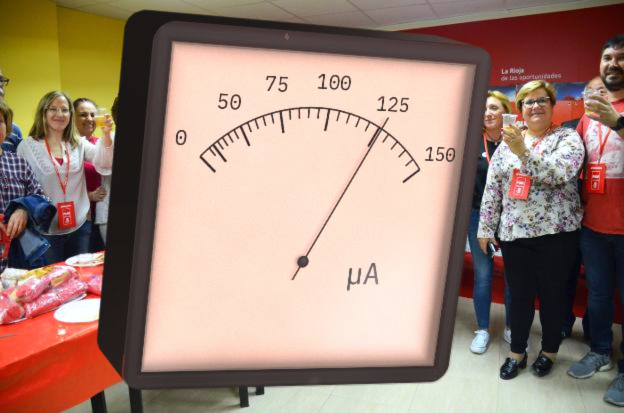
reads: 125
